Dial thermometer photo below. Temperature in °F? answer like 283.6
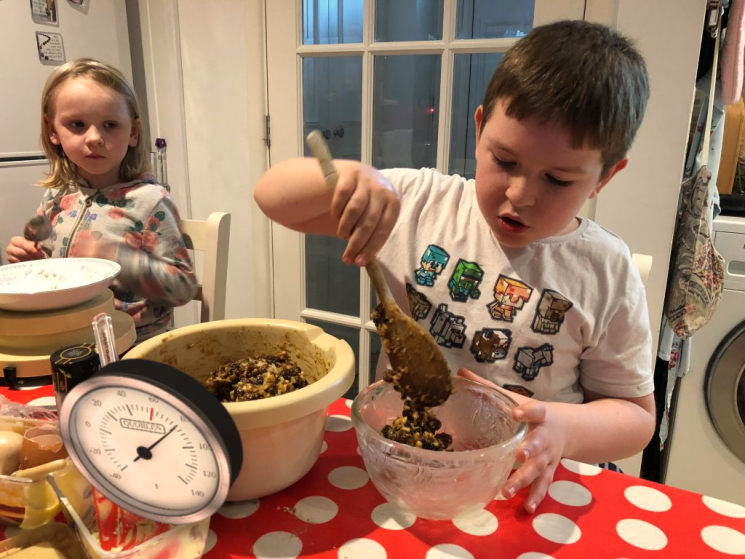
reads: 80
